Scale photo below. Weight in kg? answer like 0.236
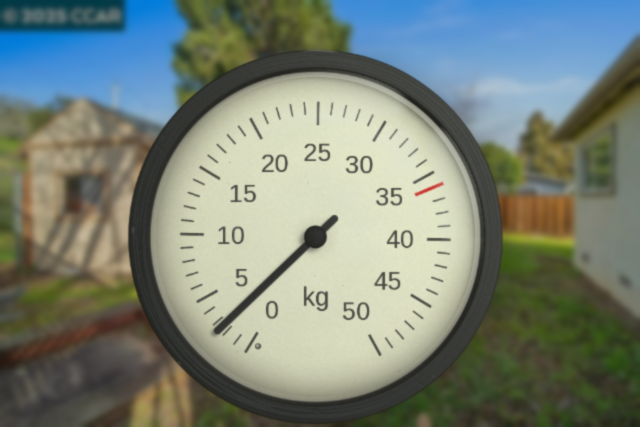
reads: 2.5
